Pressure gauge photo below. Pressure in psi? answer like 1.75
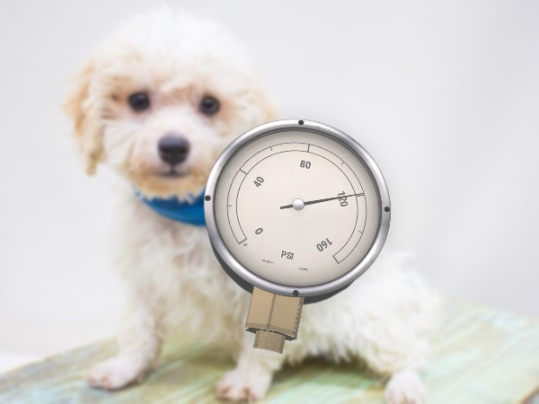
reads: 120
